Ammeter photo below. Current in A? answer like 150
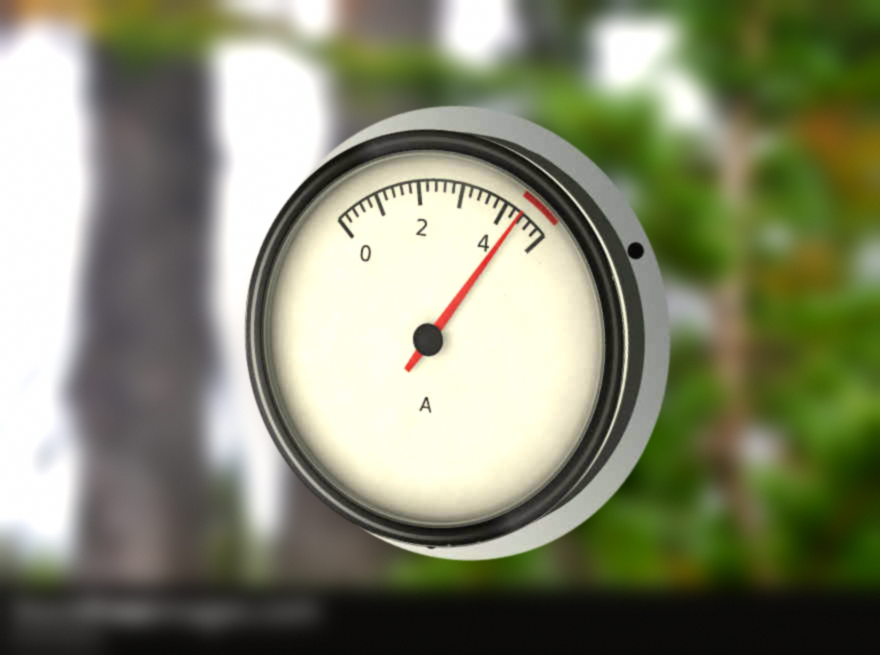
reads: 4.4
